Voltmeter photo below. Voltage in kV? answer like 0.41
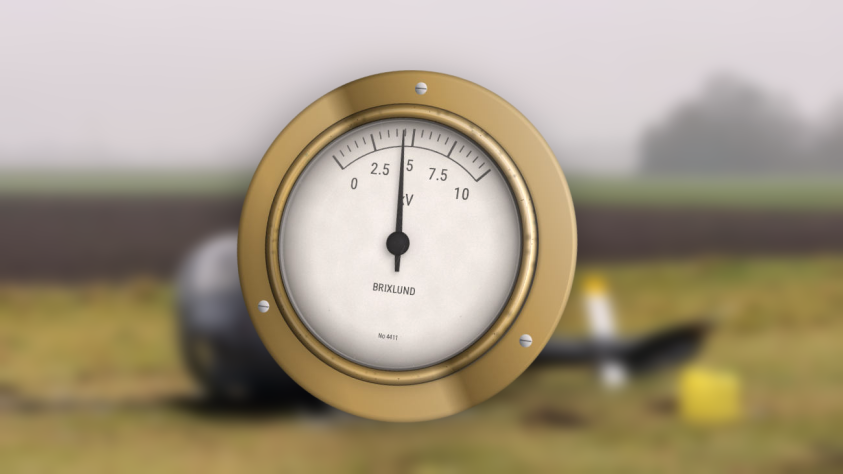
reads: 4.5
